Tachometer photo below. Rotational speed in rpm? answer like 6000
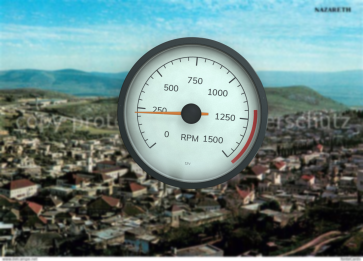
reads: 225
